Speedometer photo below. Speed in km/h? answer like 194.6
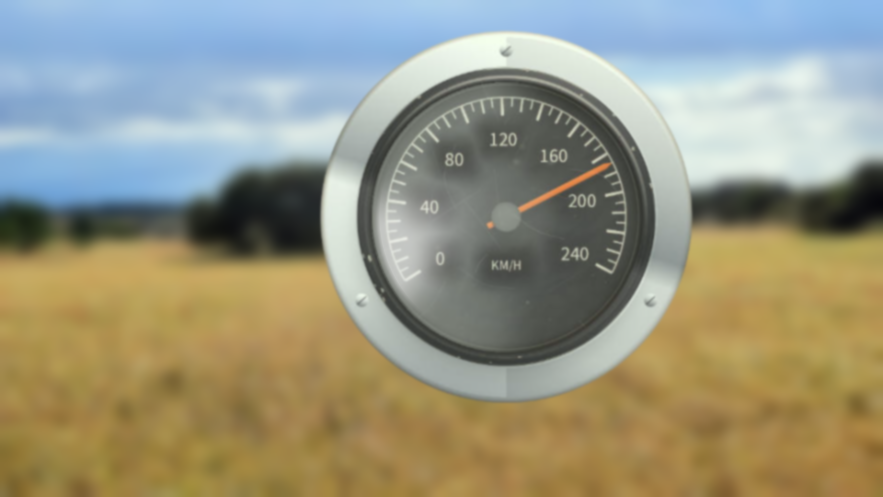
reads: 185
